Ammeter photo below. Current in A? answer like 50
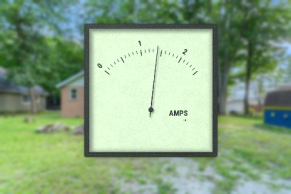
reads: 1.4
